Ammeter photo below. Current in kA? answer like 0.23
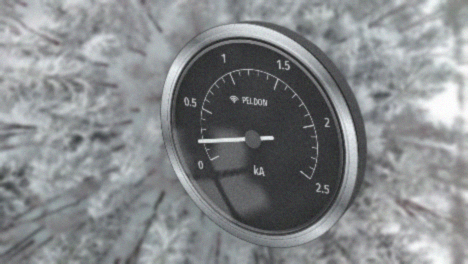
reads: 0.2
